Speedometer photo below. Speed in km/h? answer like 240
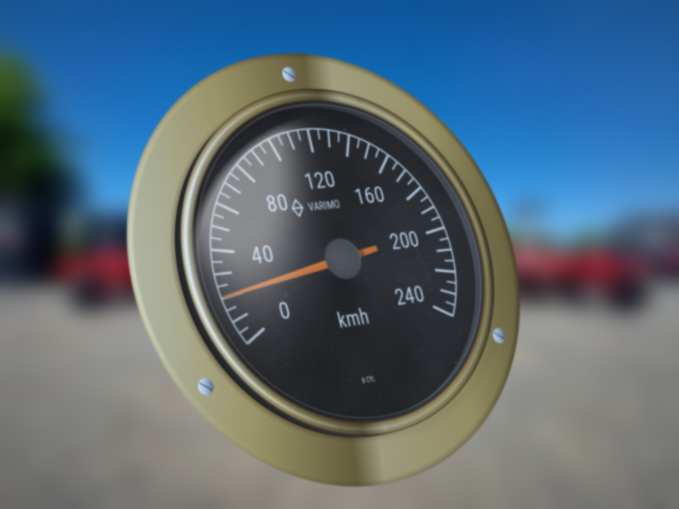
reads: 20
